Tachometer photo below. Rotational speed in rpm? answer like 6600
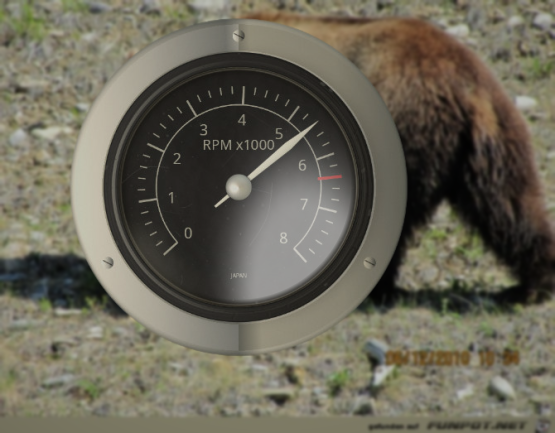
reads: 5400
